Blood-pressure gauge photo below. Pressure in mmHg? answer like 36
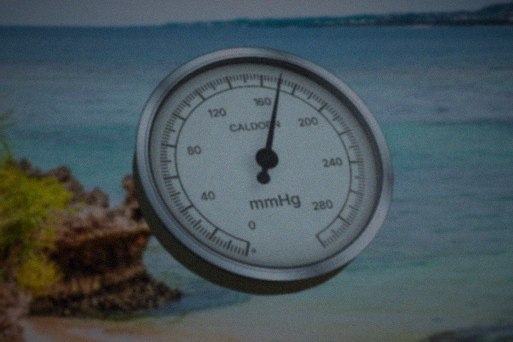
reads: 170
